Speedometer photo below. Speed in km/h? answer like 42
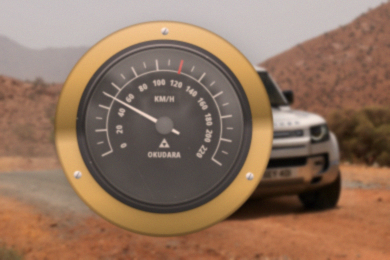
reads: 50
